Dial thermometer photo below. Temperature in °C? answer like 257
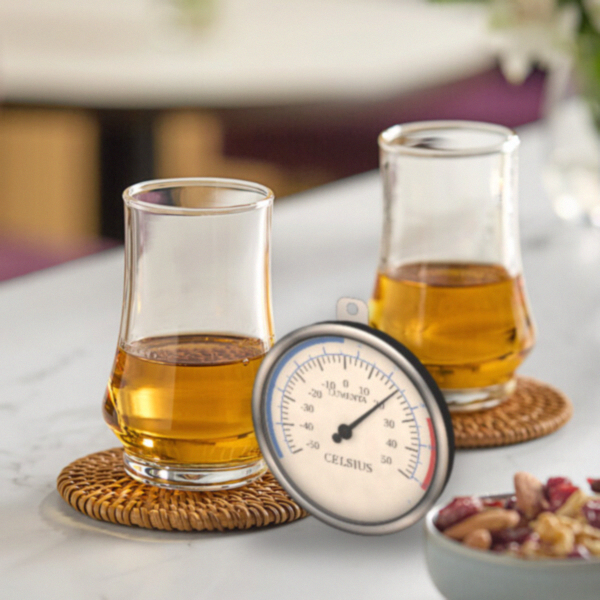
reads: 20
